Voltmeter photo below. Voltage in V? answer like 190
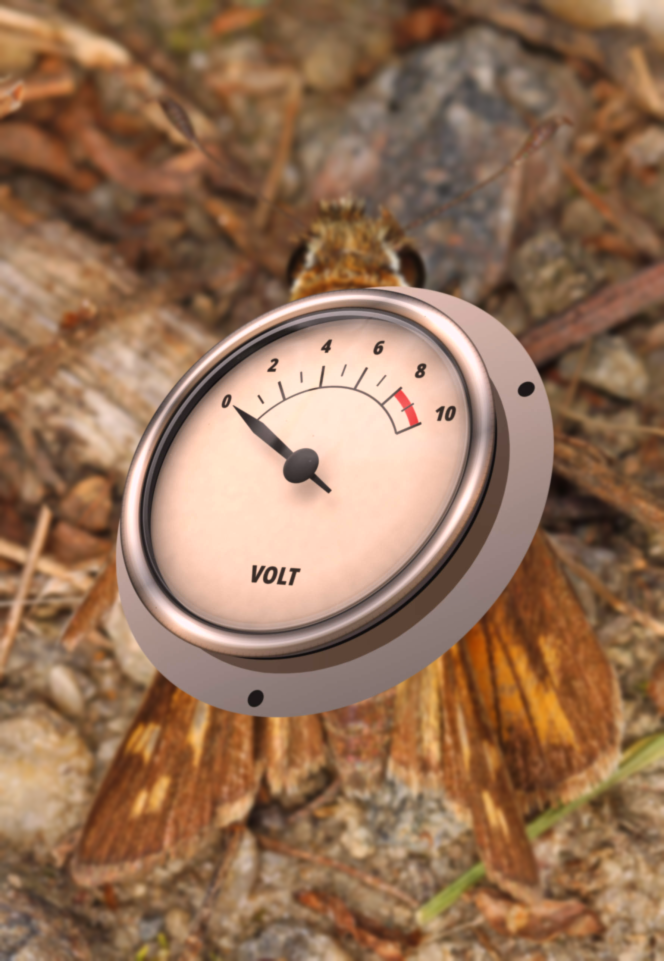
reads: 0
